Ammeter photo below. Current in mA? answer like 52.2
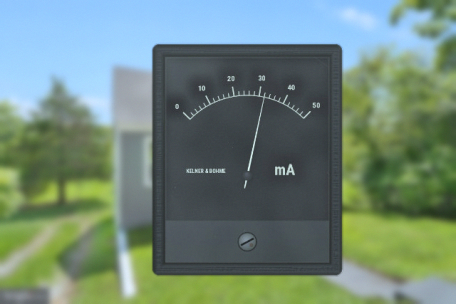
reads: 32
